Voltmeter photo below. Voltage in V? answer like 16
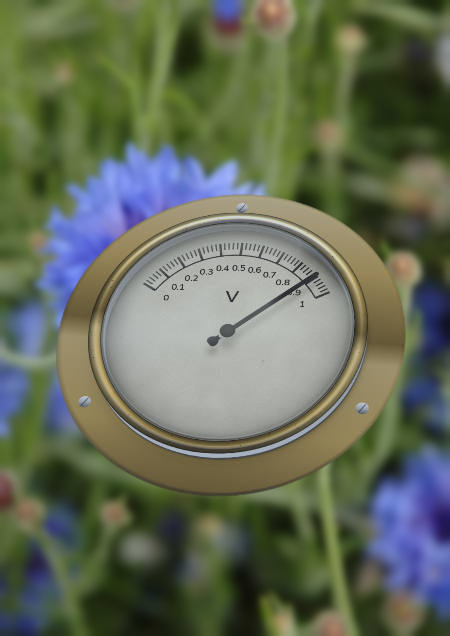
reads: 0.9
